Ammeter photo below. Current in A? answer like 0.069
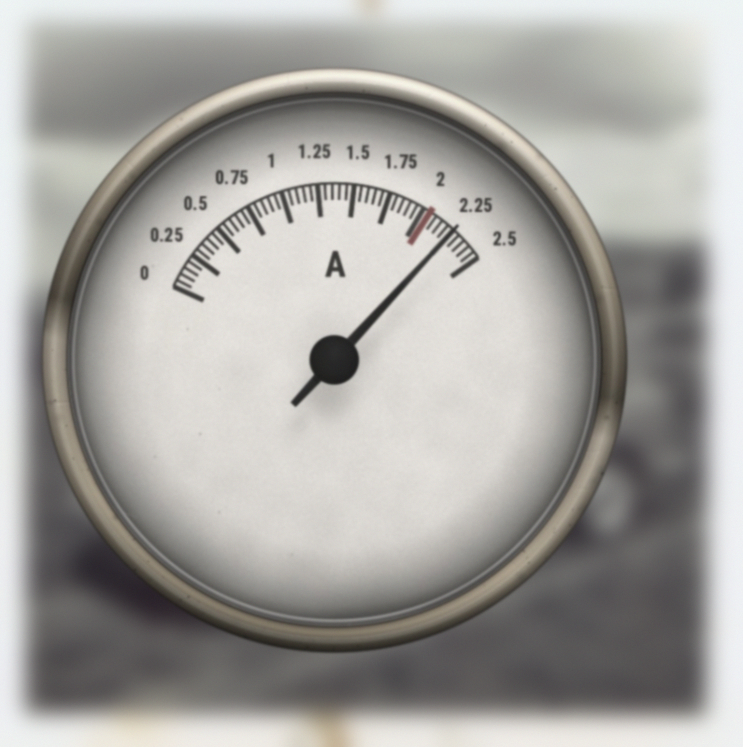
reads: 2.25
